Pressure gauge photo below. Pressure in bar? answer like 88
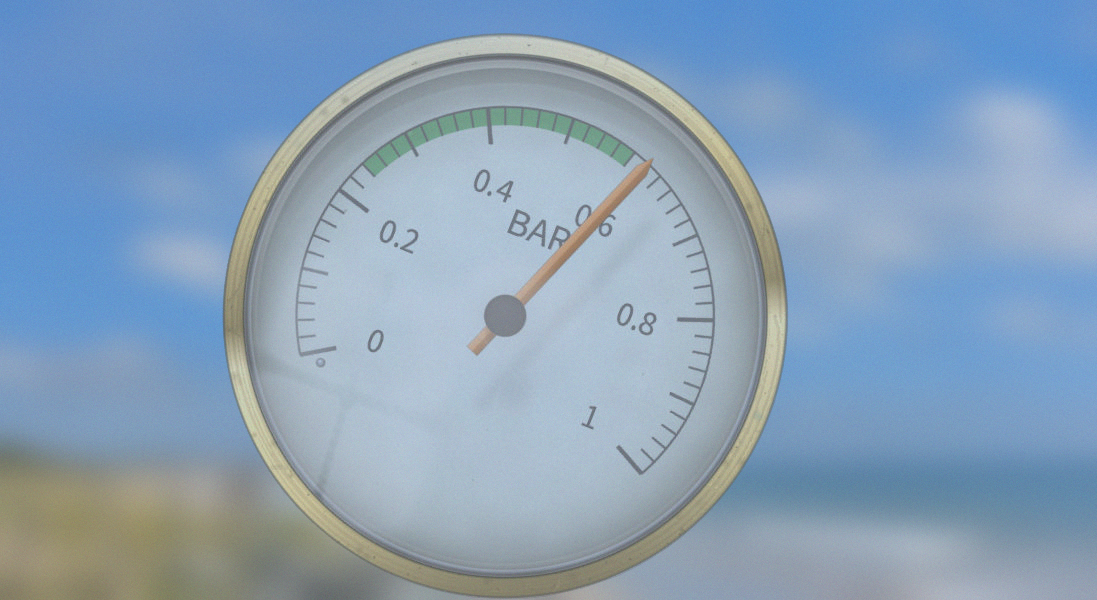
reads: 0.6
